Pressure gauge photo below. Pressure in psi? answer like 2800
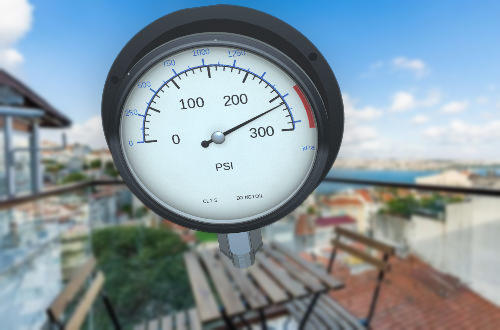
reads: 260
